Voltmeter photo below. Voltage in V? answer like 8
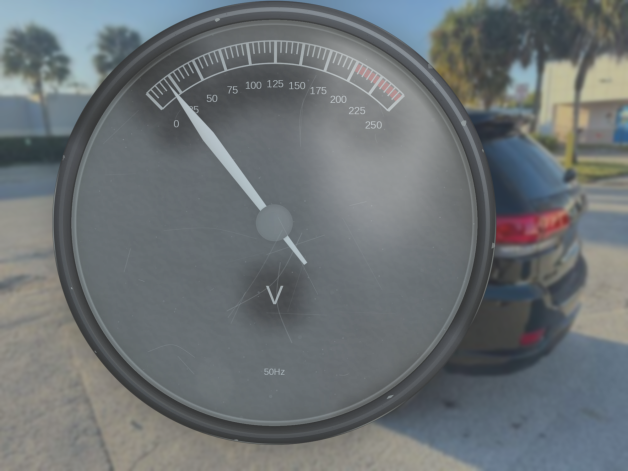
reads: 20
